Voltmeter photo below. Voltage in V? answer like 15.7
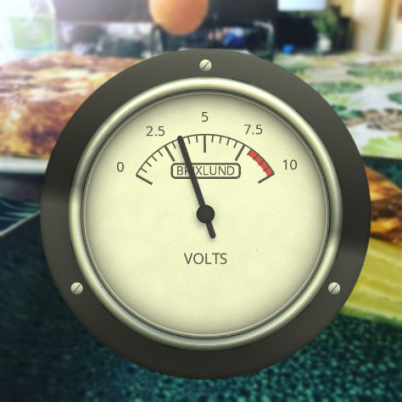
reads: 3.5
